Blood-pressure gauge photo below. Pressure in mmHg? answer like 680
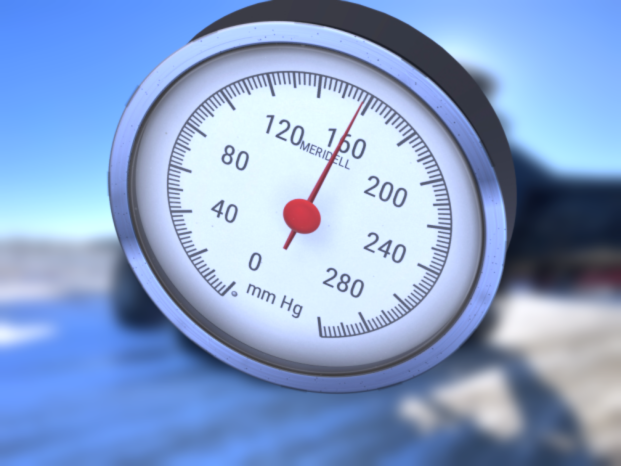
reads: 158
